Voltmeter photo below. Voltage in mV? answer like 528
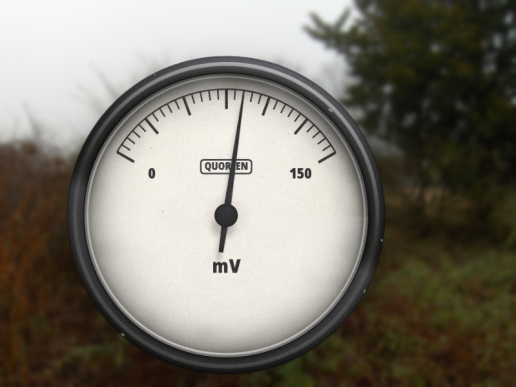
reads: 85
